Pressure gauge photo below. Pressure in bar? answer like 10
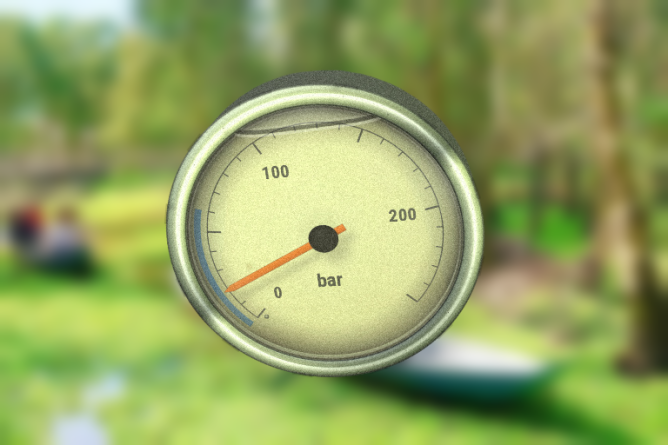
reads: 20
